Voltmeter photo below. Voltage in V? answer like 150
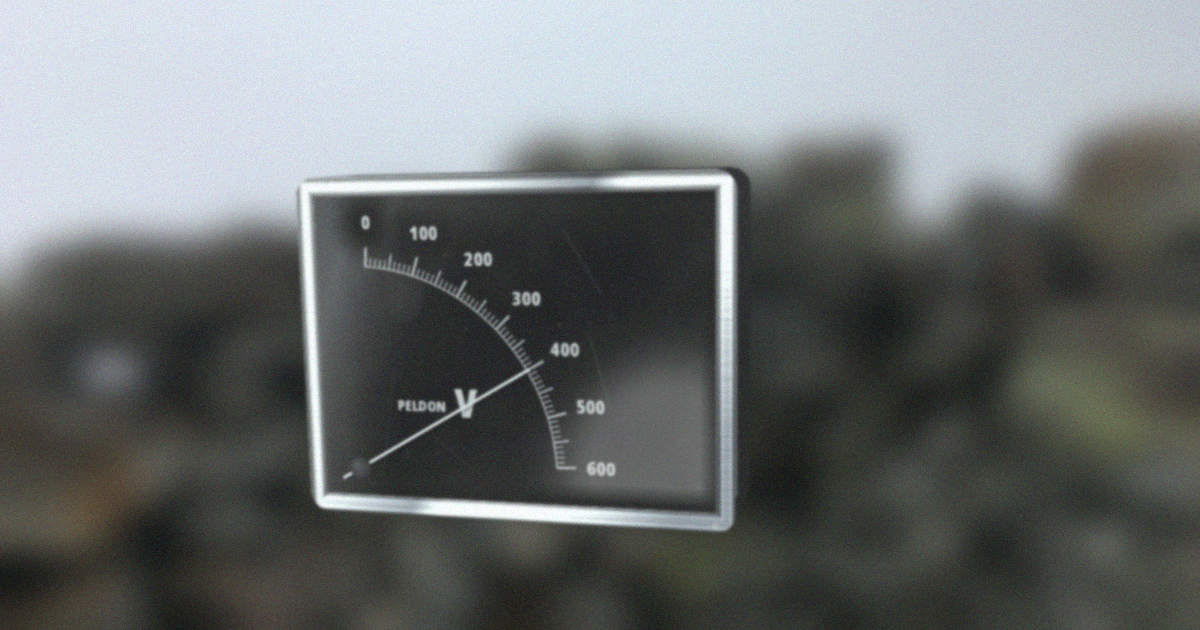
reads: 400
